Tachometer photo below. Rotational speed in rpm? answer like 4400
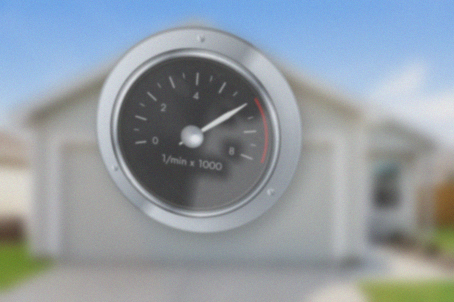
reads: 6000
